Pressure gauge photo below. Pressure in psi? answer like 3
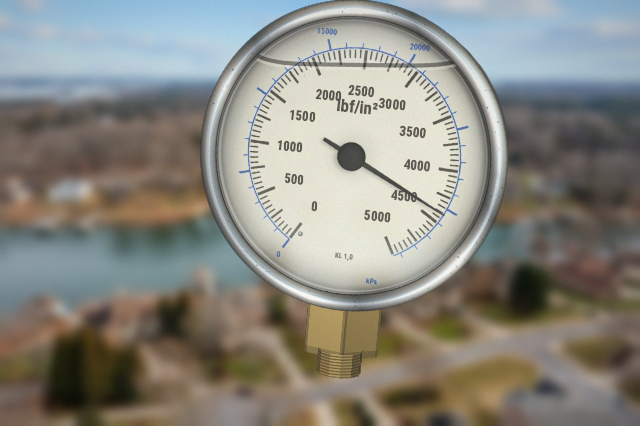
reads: 4400
